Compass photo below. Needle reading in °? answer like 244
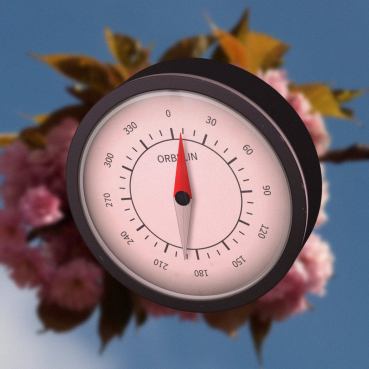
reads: 10
